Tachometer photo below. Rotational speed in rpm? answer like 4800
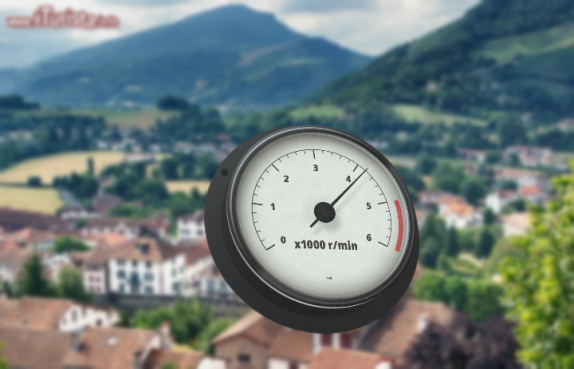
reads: 4200
